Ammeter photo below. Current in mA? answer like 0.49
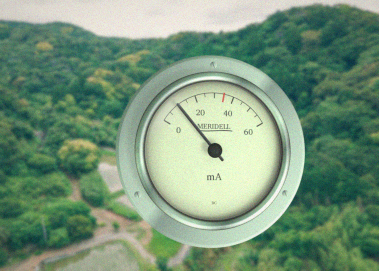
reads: 10
